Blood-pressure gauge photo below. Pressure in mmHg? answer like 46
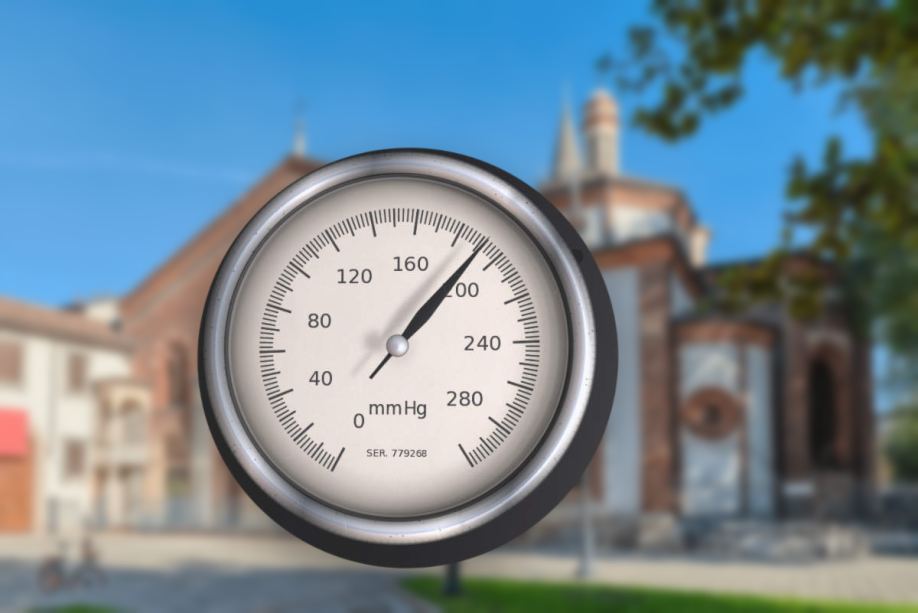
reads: 192
